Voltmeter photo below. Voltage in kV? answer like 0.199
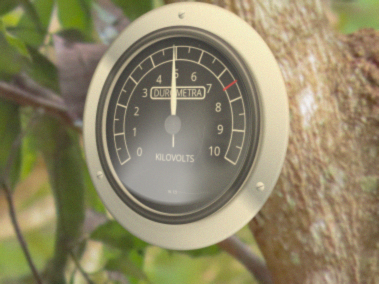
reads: 5
